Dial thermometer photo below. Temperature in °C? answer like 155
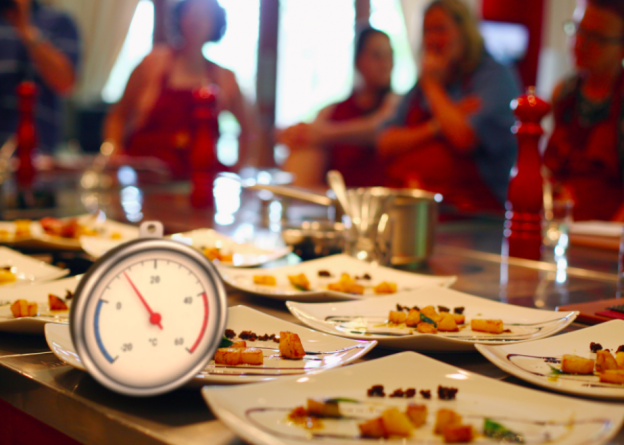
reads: 10
